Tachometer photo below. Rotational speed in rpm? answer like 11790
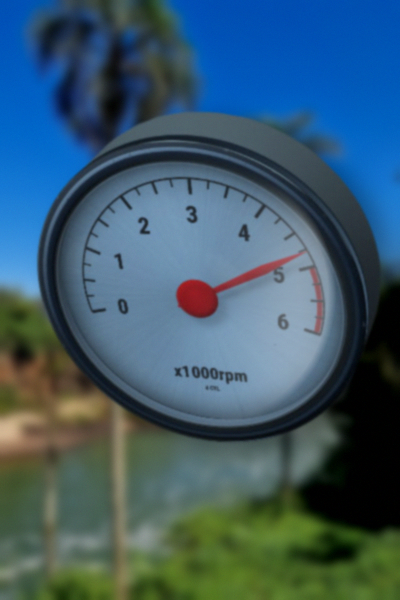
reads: 4750
